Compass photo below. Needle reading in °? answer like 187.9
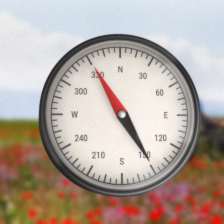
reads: 330
